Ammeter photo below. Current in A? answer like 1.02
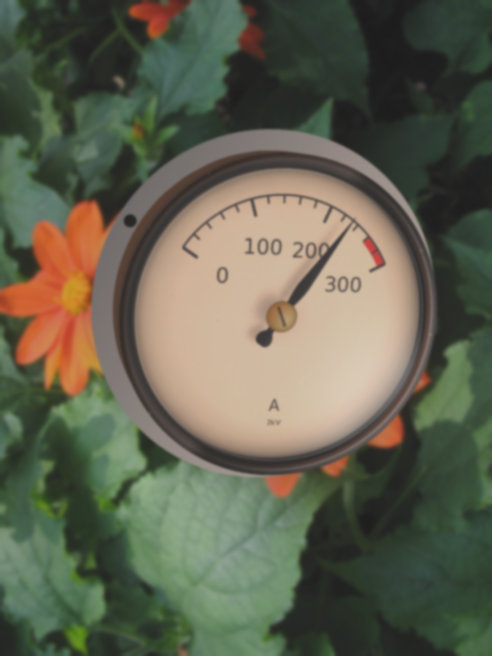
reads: 230
